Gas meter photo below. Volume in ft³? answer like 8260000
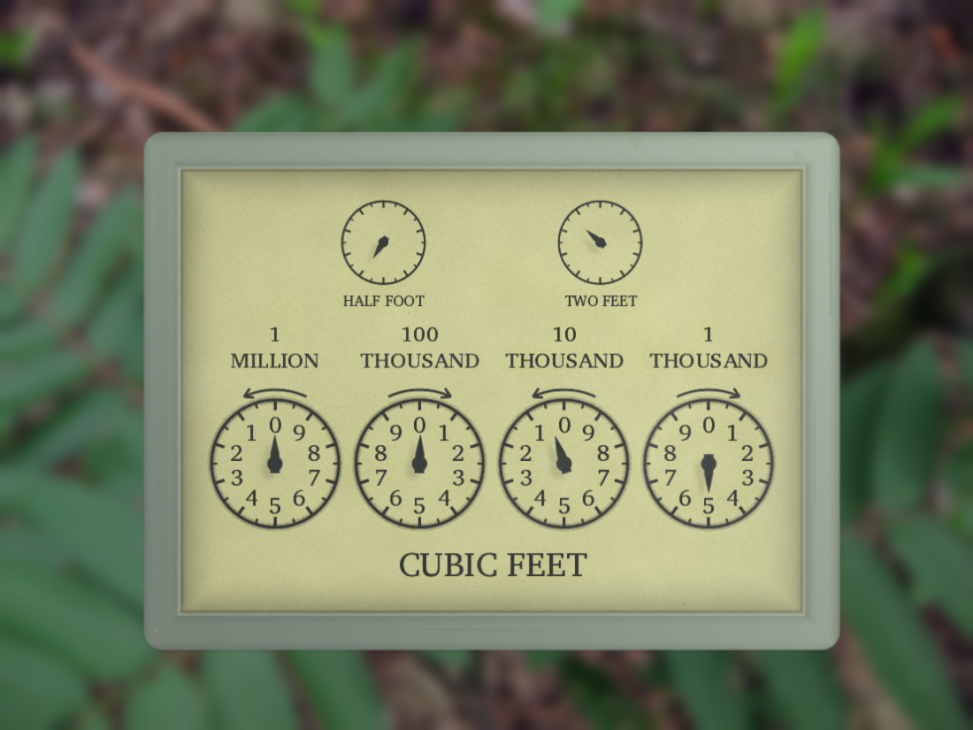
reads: 500
